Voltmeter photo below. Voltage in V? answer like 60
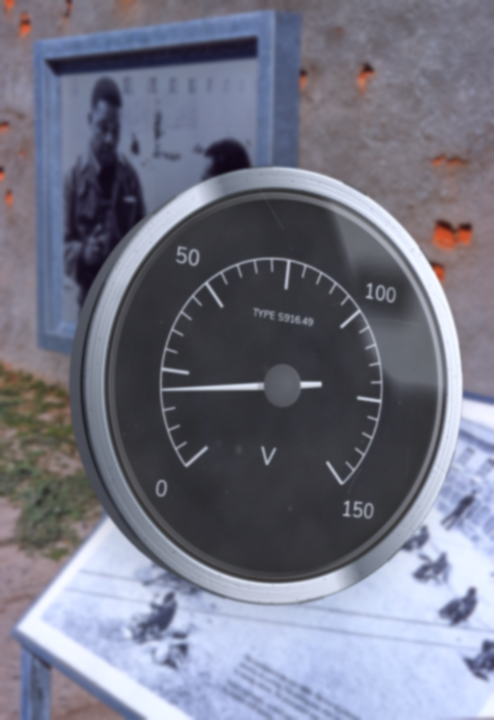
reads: 20
